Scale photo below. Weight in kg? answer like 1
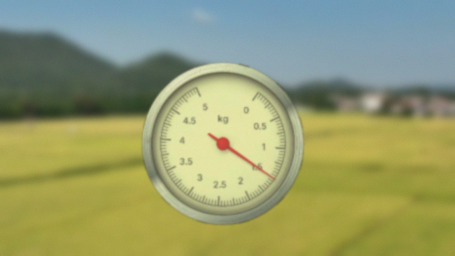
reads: 1.5
